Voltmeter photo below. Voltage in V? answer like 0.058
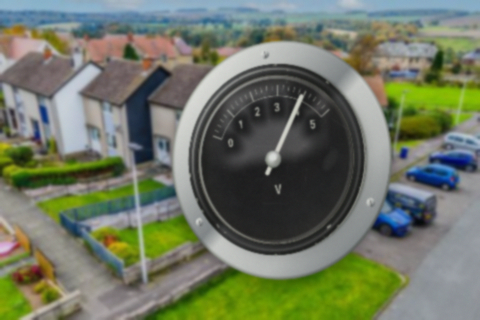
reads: 4
